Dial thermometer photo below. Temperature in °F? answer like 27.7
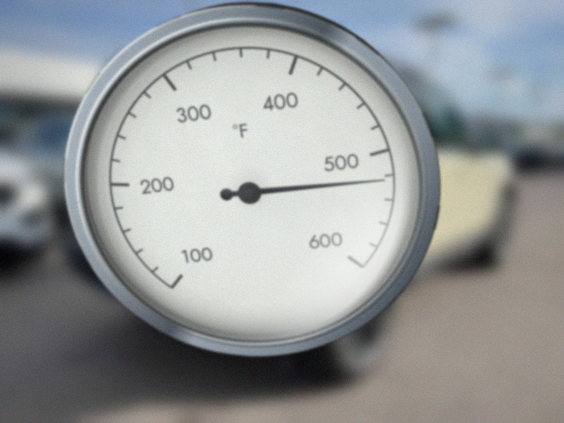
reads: 520
